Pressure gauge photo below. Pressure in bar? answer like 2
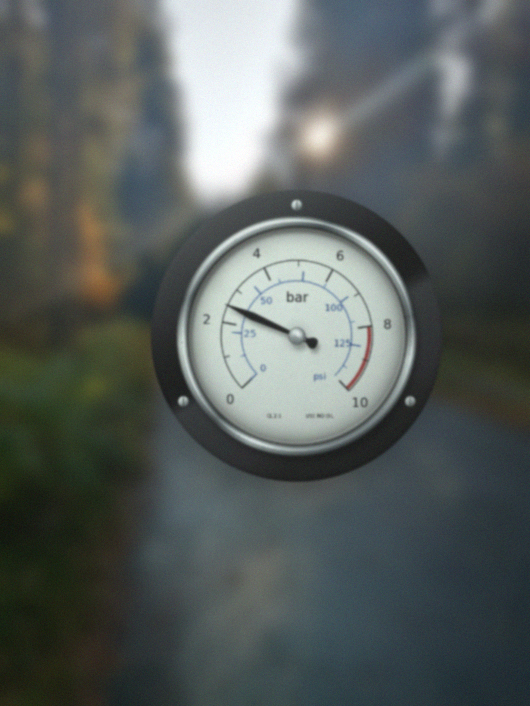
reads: 2.5
